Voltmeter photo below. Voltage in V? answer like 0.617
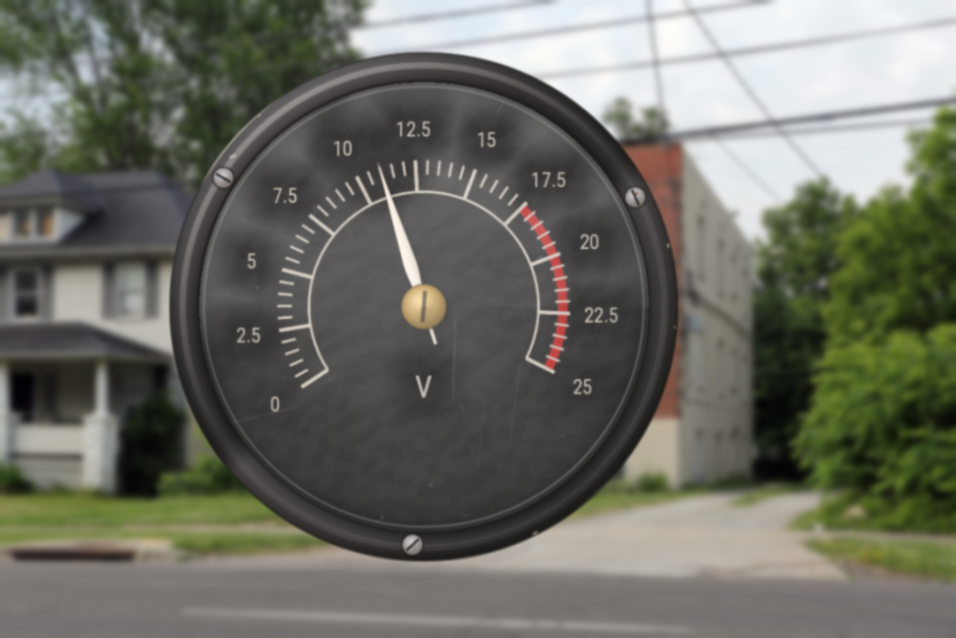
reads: 11
